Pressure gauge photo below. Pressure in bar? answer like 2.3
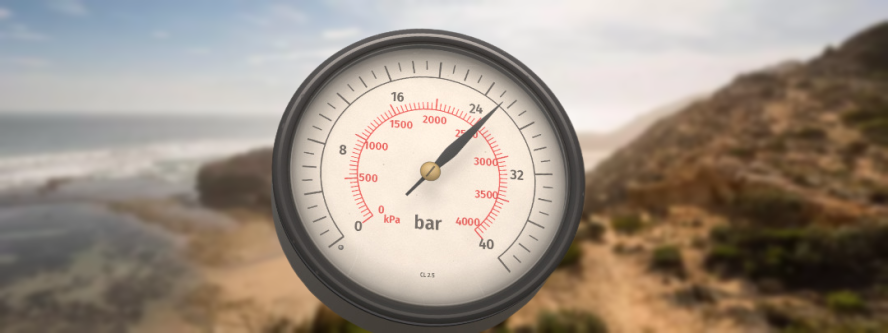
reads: 25.5
